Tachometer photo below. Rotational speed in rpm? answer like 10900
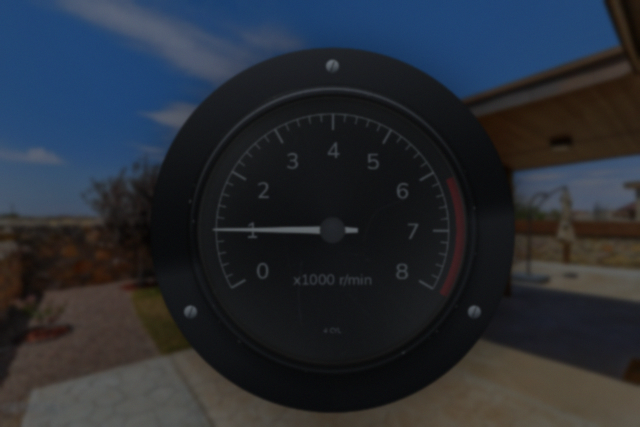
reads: 1000
